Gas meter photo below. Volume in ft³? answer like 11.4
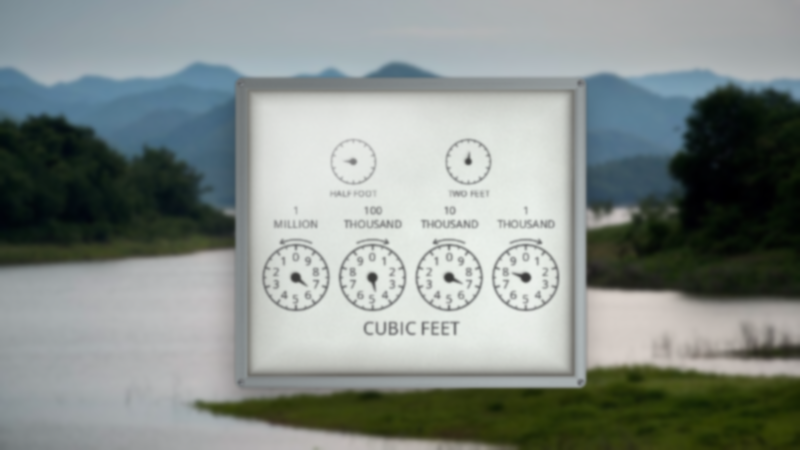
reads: 646800
